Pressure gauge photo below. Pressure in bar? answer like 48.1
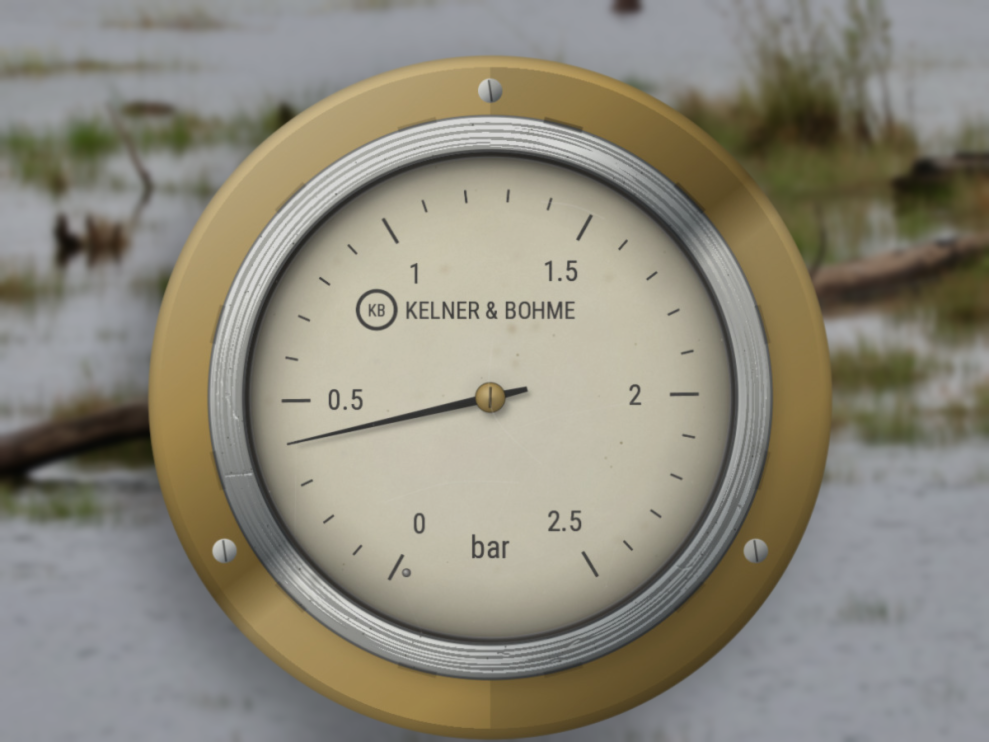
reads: 0.4
